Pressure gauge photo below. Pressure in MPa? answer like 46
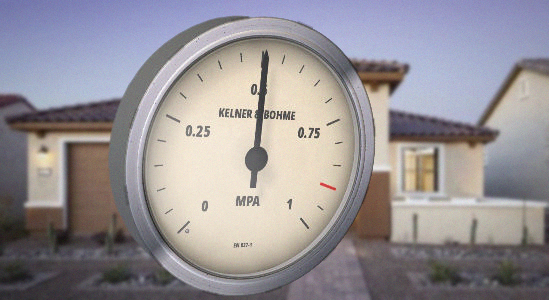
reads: 0.5
